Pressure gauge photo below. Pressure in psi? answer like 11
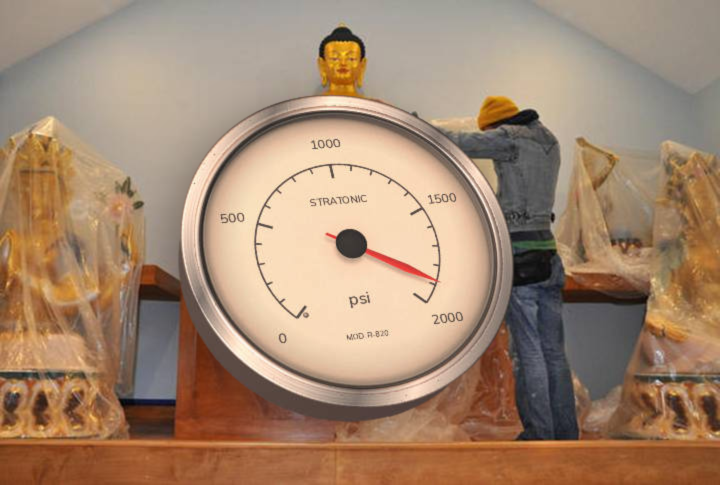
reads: 1900
